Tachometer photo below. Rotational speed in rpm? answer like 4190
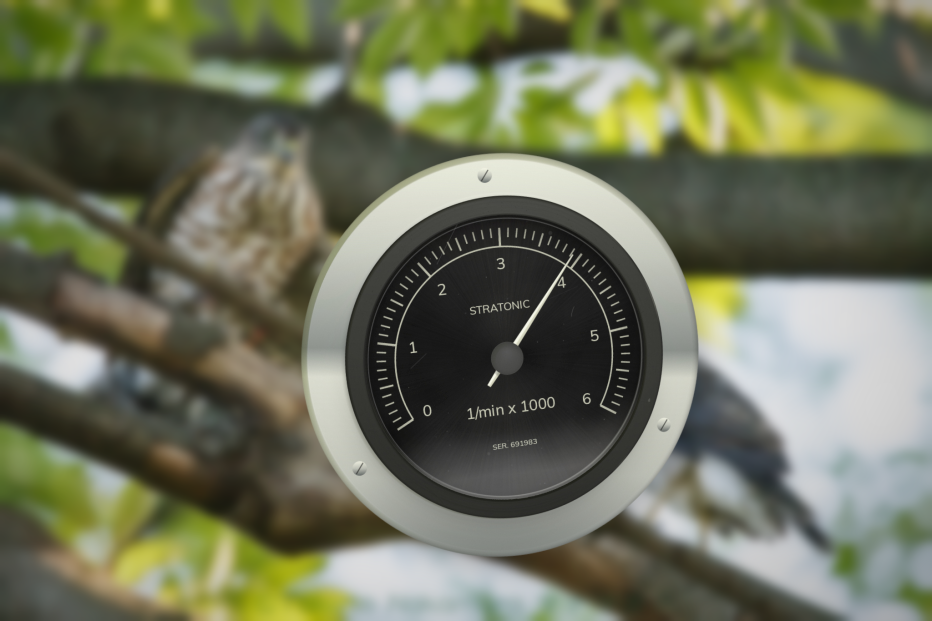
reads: 3900
